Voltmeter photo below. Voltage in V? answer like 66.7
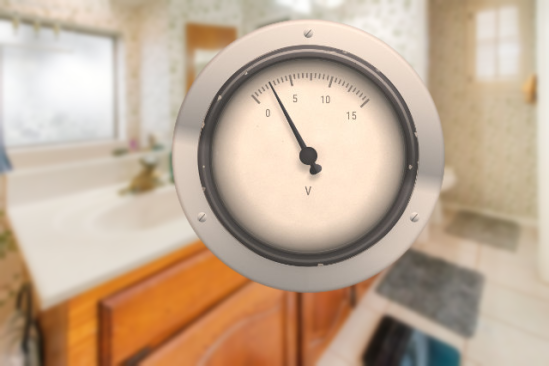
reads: 2.5
